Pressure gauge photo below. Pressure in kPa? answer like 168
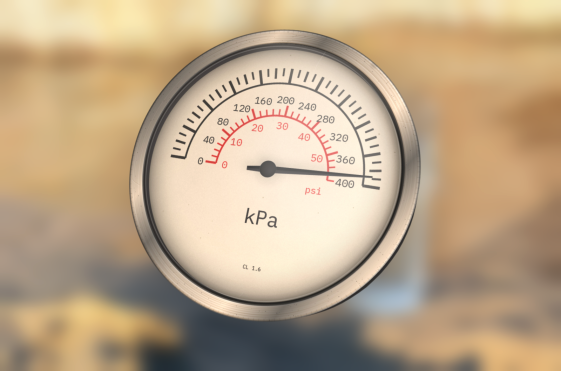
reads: 390
